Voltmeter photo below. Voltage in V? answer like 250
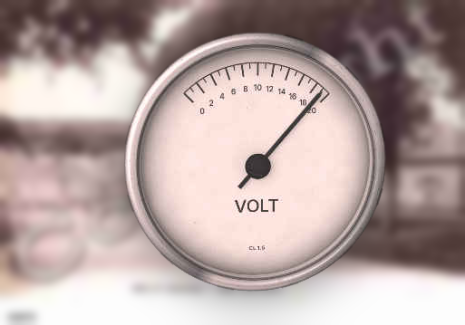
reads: 19
